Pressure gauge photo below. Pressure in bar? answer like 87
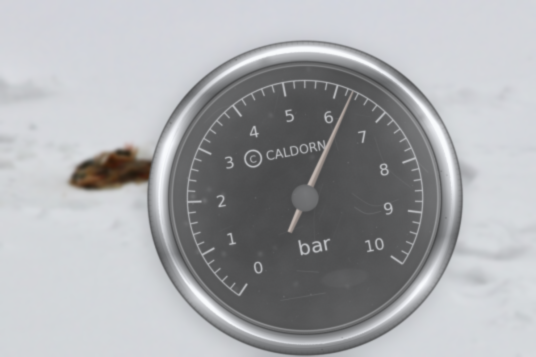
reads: 6.3
